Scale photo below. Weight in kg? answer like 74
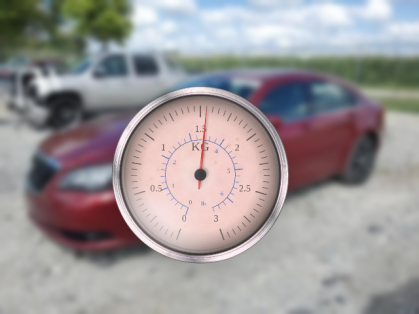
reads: 1.55
